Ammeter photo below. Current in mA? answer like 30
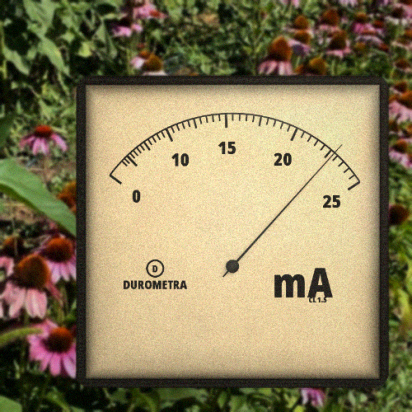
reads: 22.75
